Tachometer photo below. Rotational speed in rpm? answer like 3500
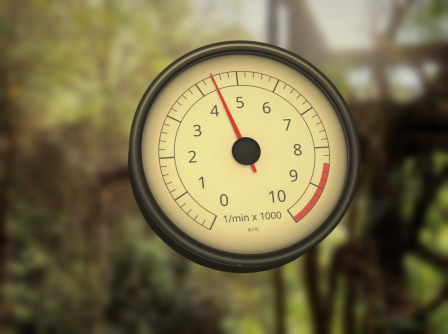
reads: 4400
